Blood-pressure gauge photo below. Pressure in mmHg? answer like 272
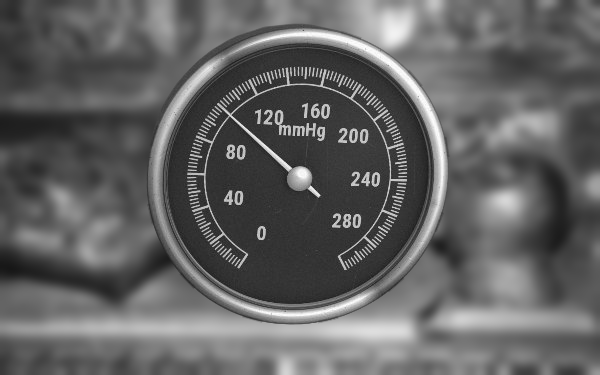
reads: 100
